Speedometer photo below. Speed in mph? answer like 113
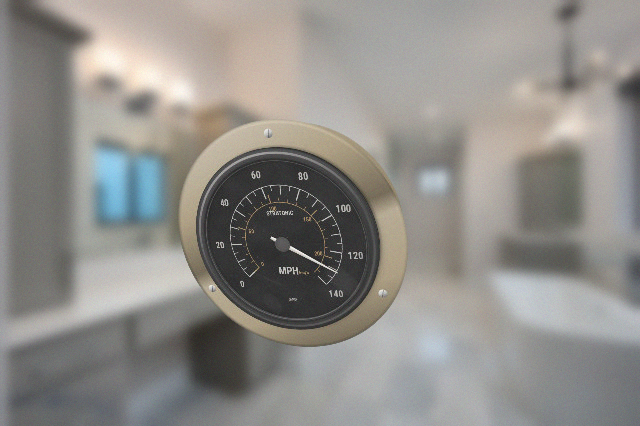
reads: 130
